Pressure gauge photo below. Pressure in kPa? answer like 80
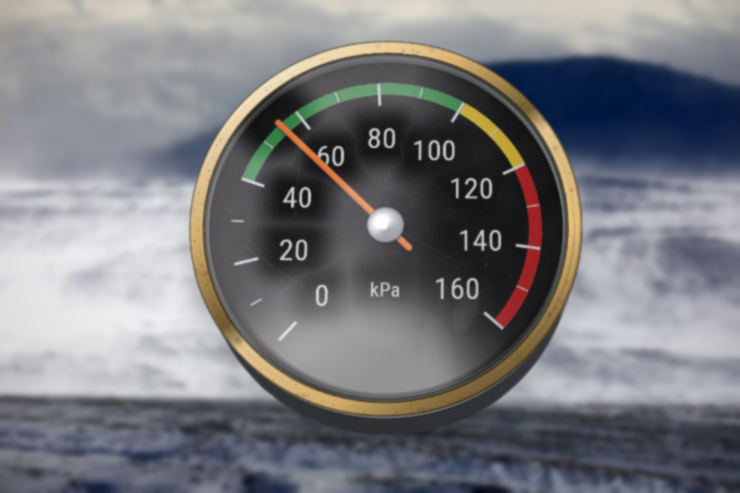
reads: 55
